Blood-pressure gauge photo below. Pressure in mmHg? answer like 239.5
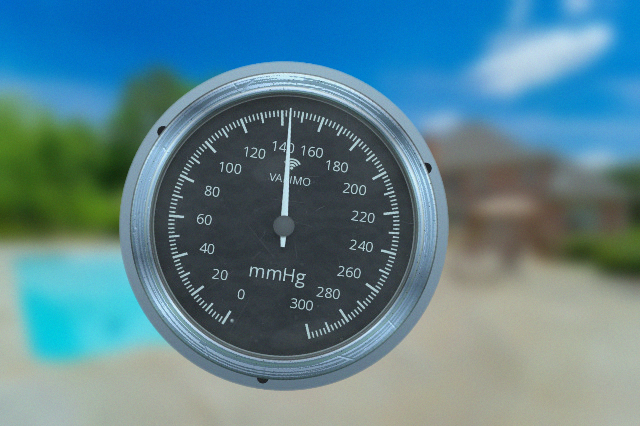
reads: 144
